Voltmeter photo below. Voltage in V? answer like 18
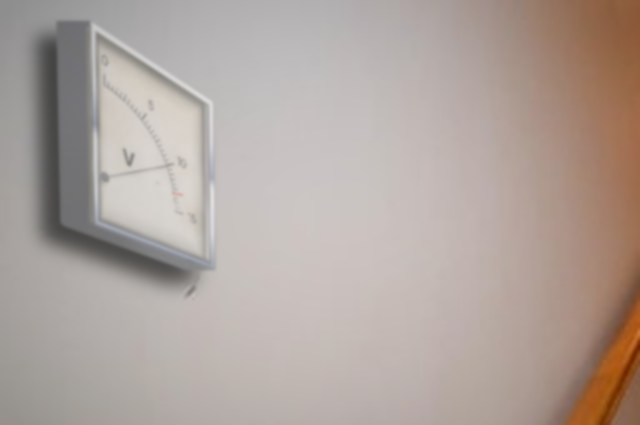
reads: 10
